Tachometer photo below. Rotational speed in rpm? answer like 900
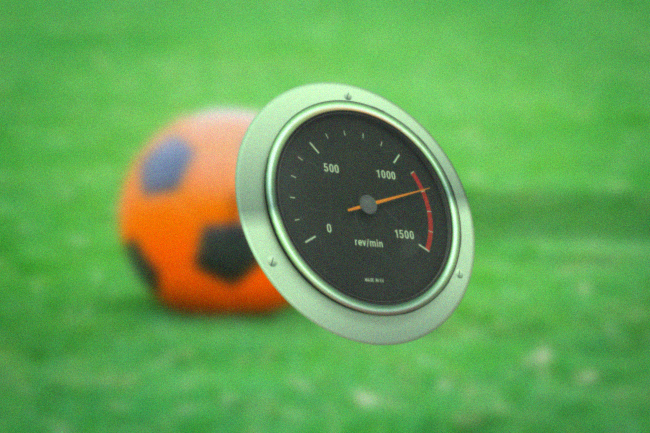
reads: 1200
